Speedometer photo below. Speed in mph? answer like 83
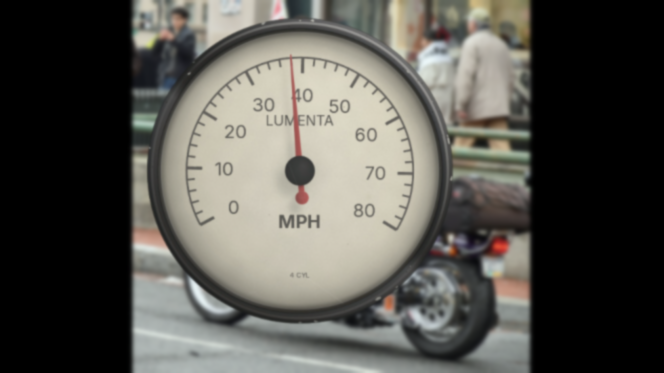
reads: 38
